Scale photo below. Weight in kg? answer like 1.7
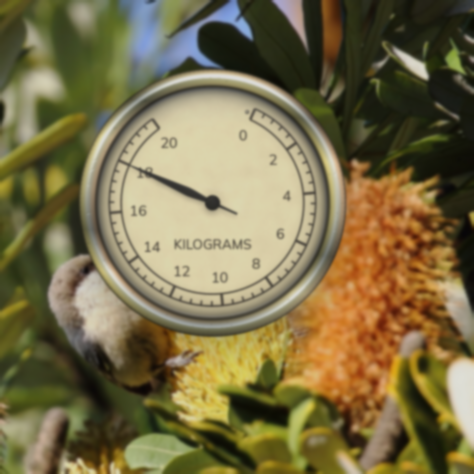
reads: 18
